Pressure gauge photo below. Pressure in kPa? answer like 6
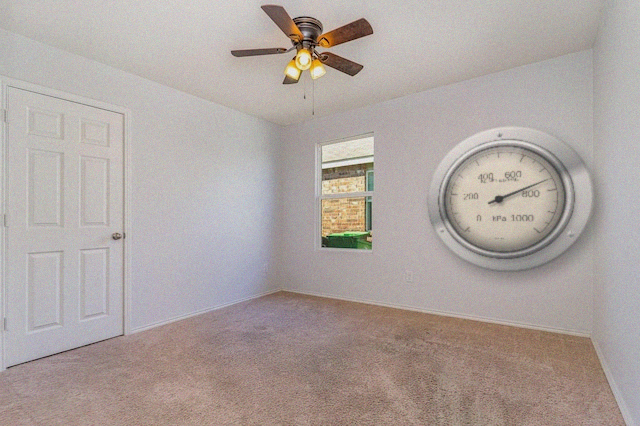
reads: 750
